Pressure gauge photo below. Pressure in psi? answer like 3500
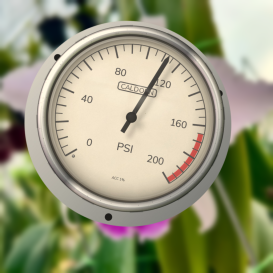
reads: 112.5
